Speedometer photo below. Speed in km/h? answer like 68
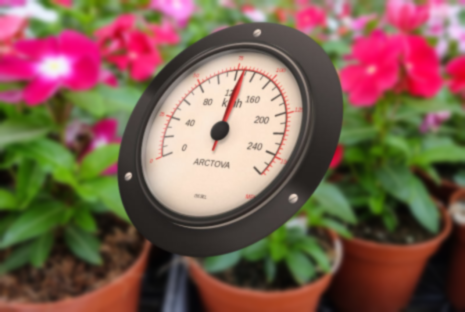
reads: 130
